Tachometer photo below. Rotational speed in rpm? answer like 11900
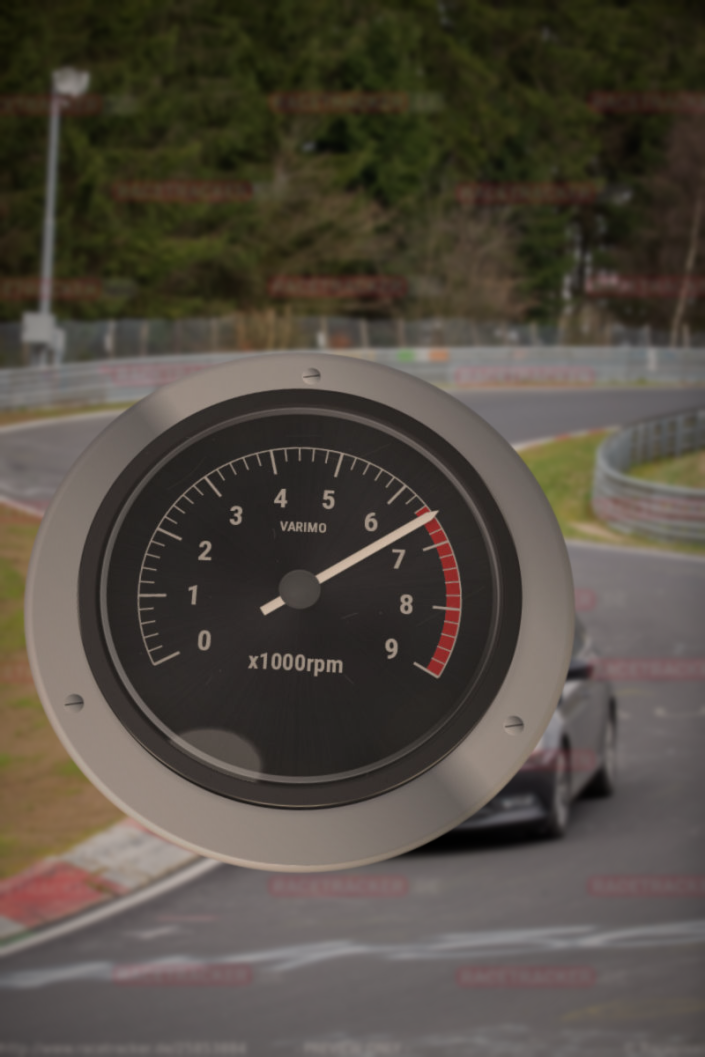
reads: 6600
